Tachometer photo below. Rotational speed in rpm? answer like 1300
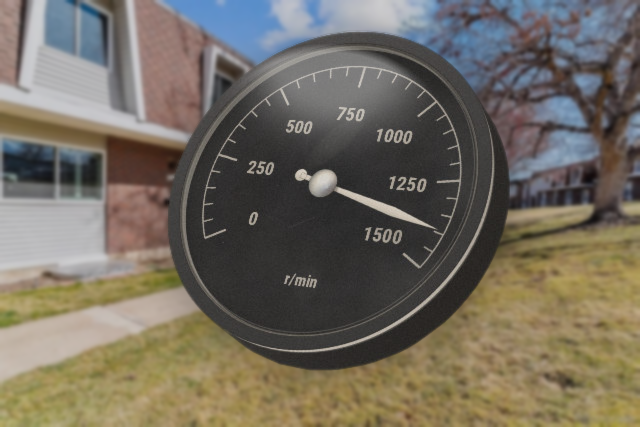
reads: 1400
